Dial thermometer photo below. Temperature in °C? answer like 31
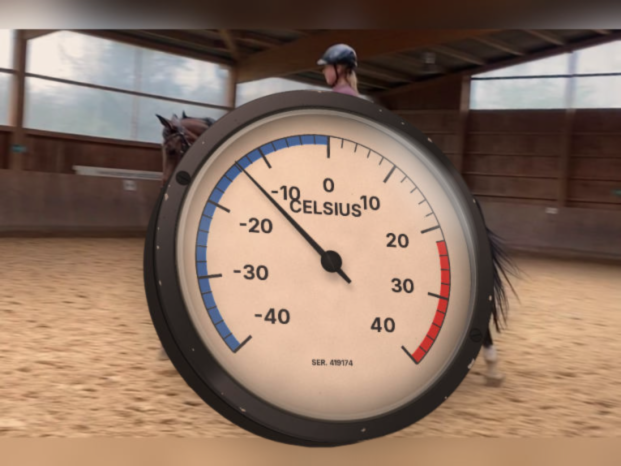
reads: -14
